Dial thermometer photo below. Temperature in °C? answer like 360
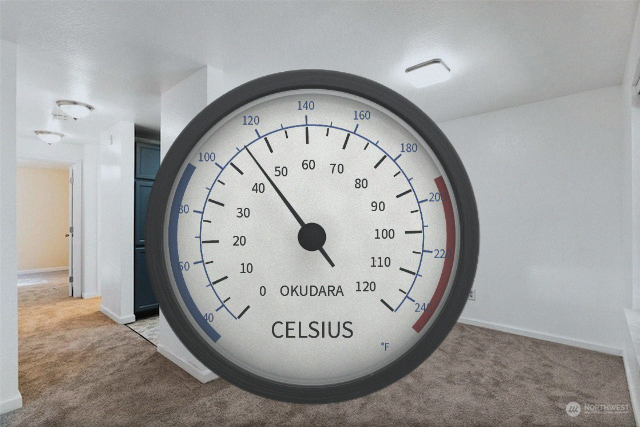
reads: 45
